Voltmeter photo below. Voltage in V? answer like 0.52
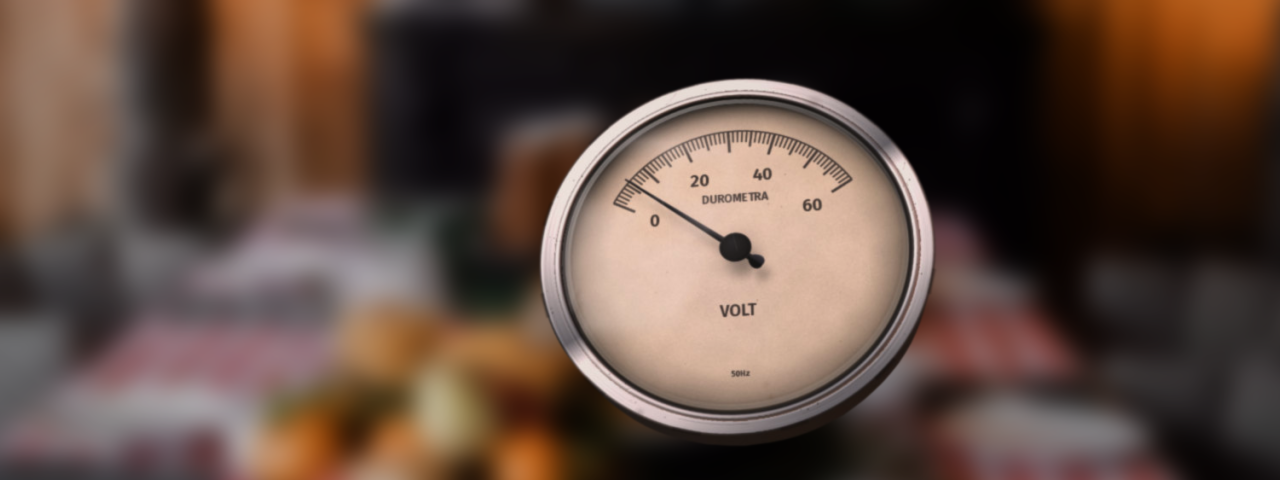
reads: 5
